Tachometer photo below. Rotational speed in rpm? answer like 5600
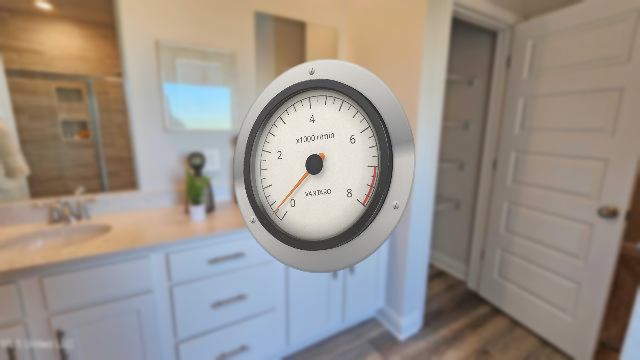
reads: 250
